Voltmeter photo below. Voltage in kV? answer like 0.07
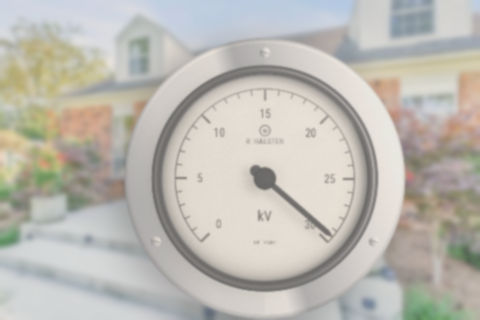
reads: 29.5
